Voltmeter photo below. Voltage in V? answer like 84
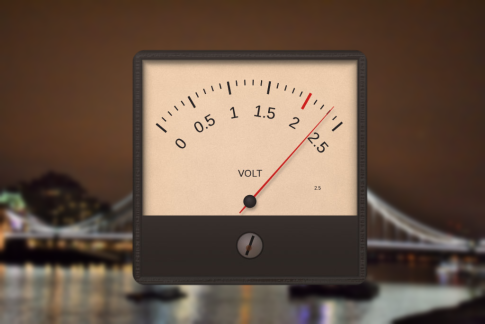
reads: 2.3
